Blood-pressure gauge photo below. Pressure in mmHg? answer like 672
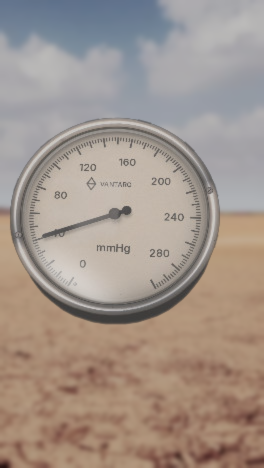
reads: 40
